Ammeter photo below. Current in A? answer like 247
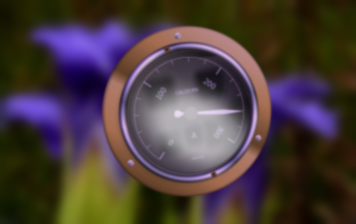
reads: 260
